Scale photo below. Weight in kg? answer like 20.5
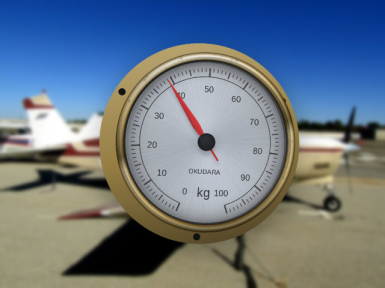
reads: 39
